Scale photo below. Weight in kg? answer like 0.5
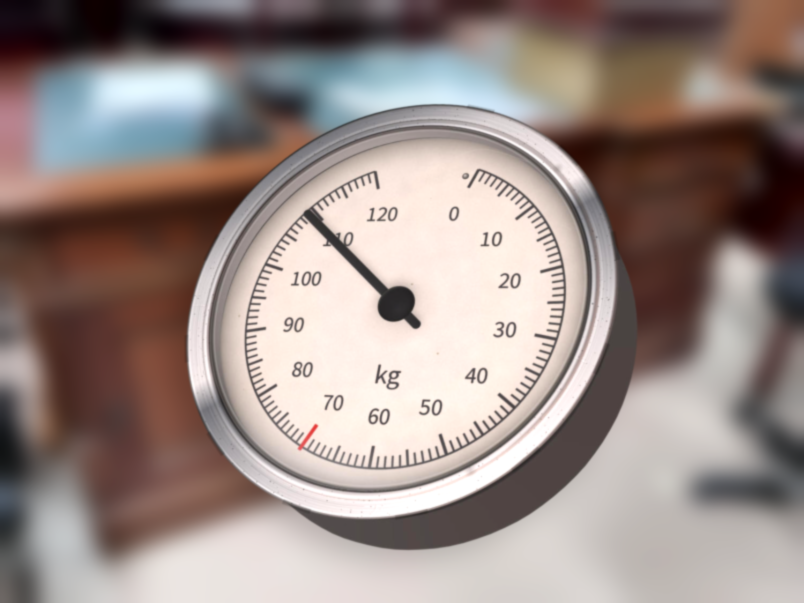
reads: 109
